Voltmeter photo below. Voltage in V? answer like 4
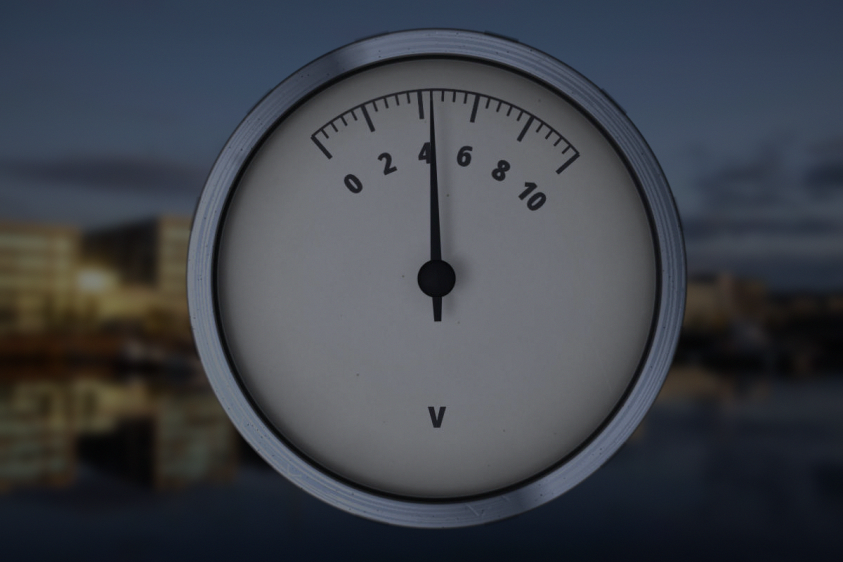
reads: 4.4
